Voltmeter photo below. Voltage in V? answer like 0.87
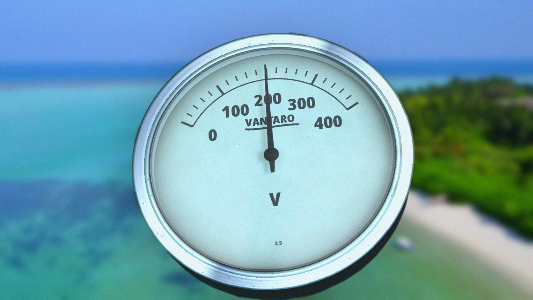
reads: 200
